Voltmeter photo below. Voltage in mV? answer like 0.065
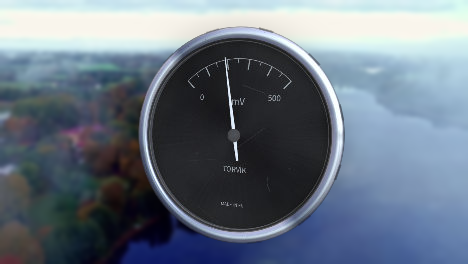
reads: 200
